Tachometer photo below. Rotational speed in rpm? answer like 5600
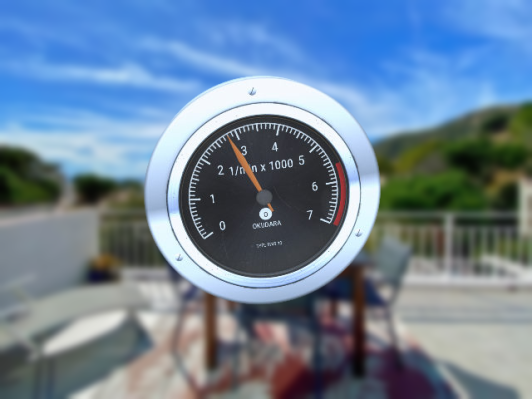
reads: 2800
